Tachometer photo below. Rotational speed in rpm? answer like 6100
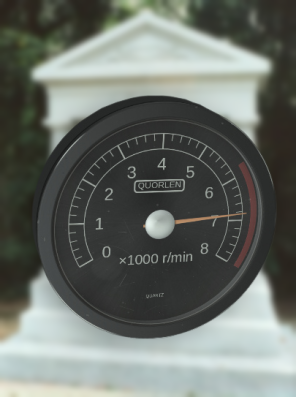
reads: 6800
